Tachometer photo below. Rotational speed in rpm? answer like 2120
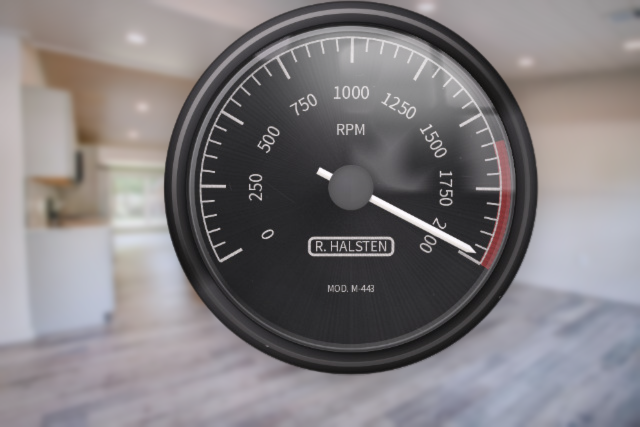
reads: 1975
